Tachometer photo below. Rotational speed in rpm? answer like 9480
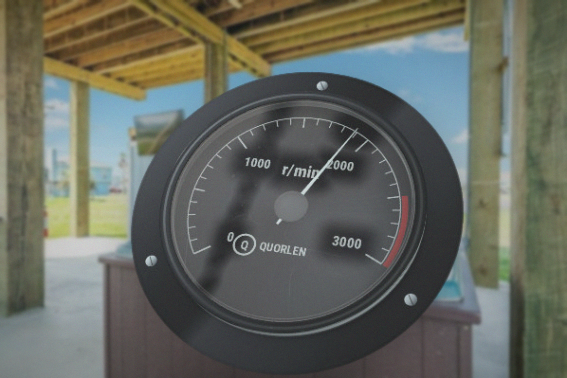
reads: 1900
